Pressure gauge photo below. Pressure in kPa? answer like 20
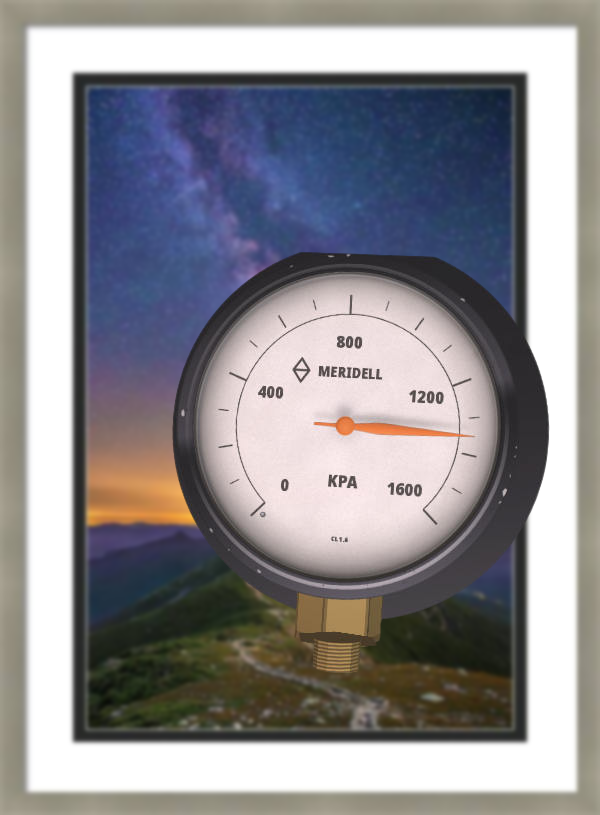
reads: 1350
